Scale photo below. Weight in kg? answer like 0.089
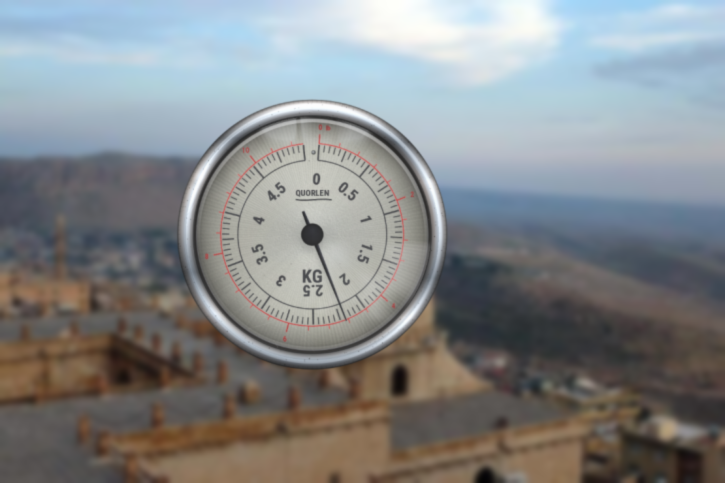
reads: 2.2
